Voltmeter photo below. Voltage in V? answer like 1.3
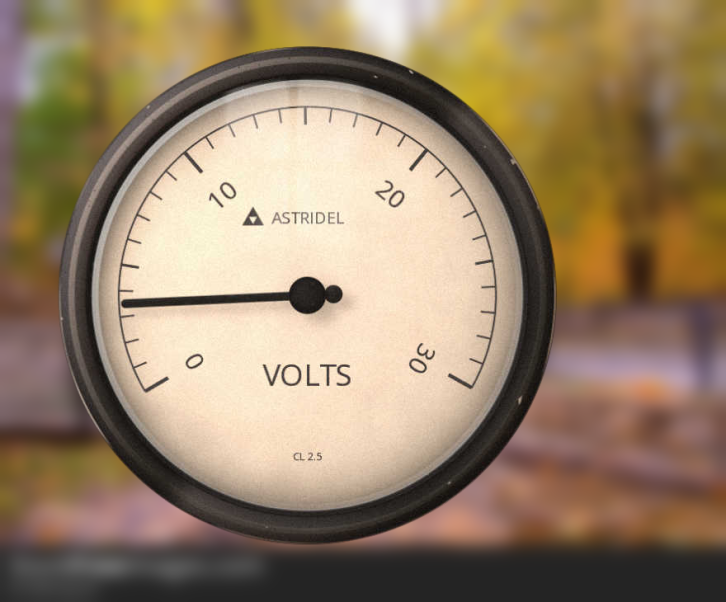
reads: 3.5
